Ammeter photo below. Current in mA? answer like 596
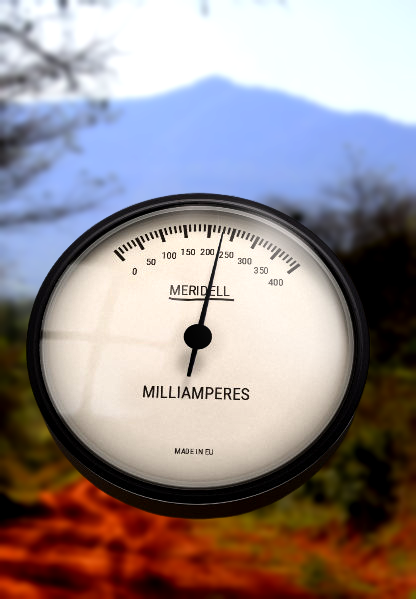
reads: 230
